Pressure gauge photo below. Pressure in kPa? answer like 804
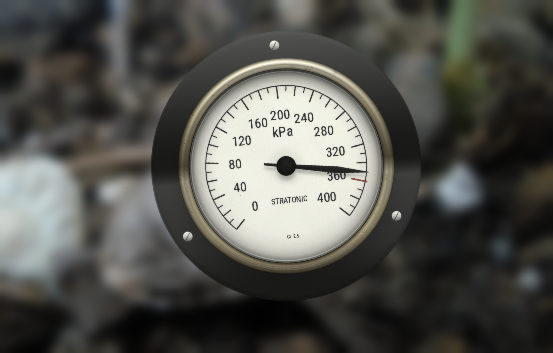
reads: 350
